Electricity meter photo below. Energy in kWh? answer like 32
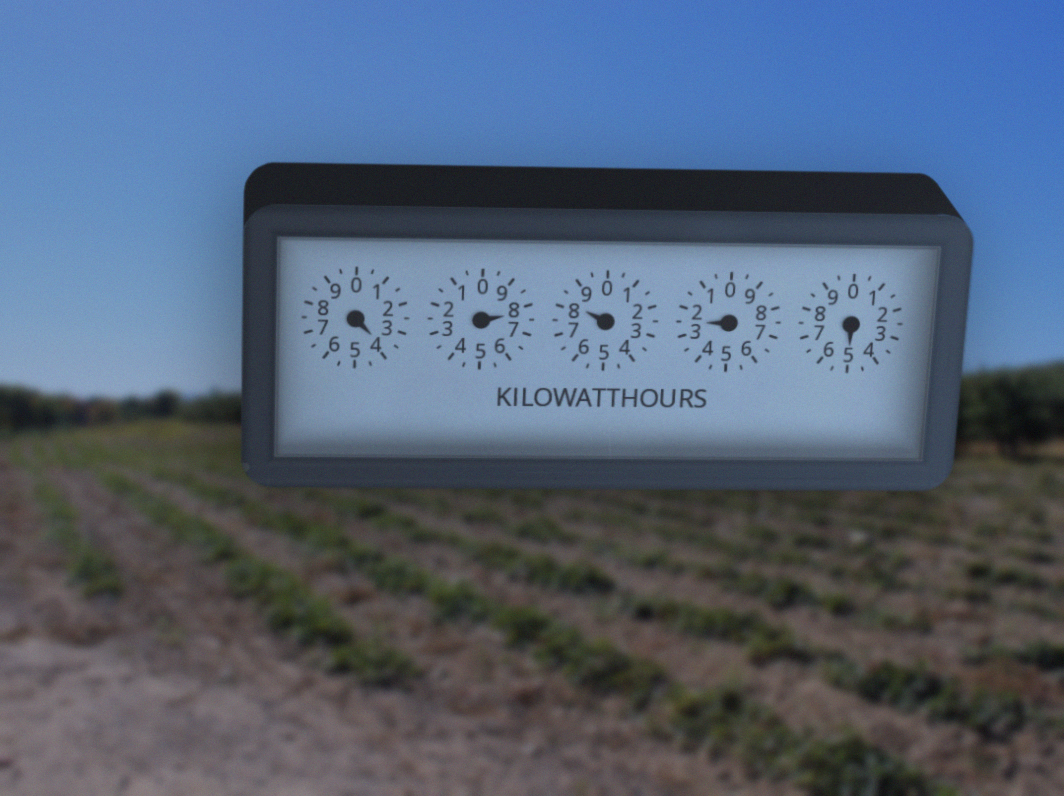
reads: 37825
